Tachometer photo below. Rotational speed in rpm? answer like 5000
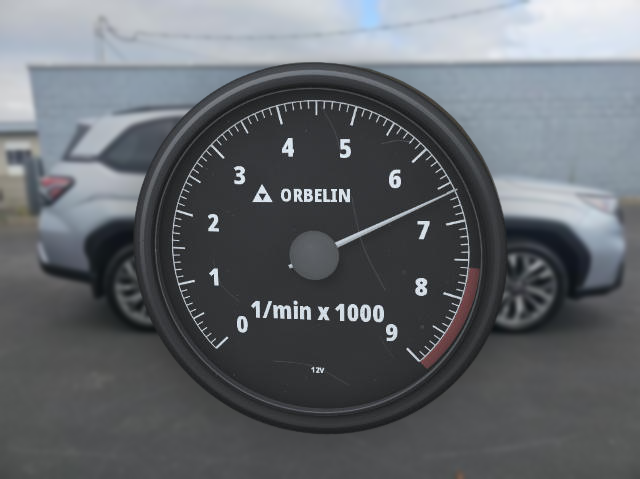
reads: 6600
